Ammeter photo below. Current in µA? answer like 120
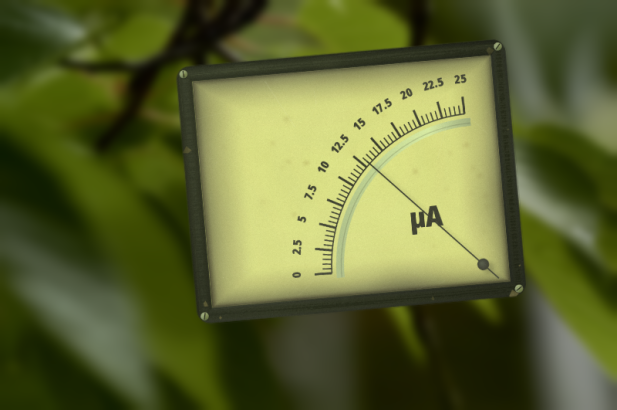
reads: 13
